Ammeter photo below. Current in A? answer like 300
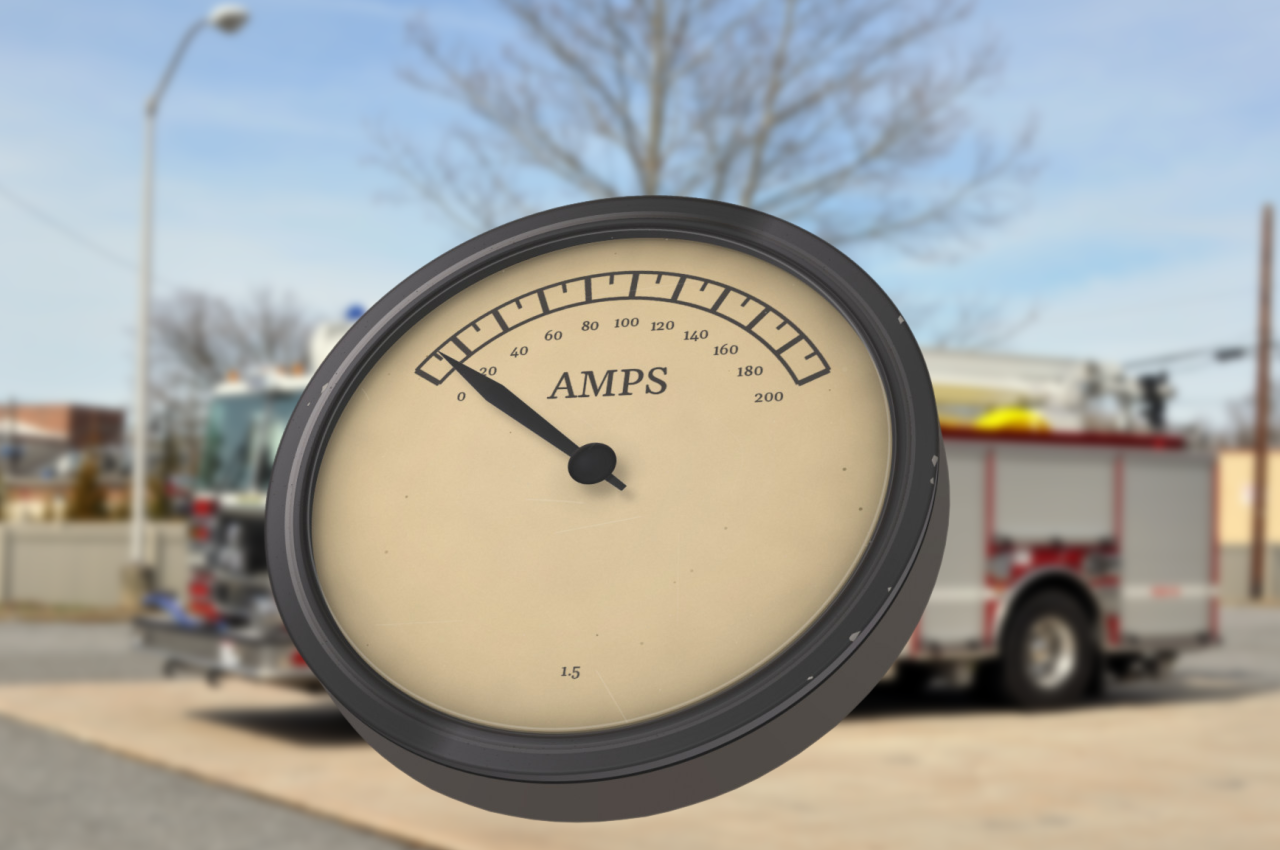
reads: 10
